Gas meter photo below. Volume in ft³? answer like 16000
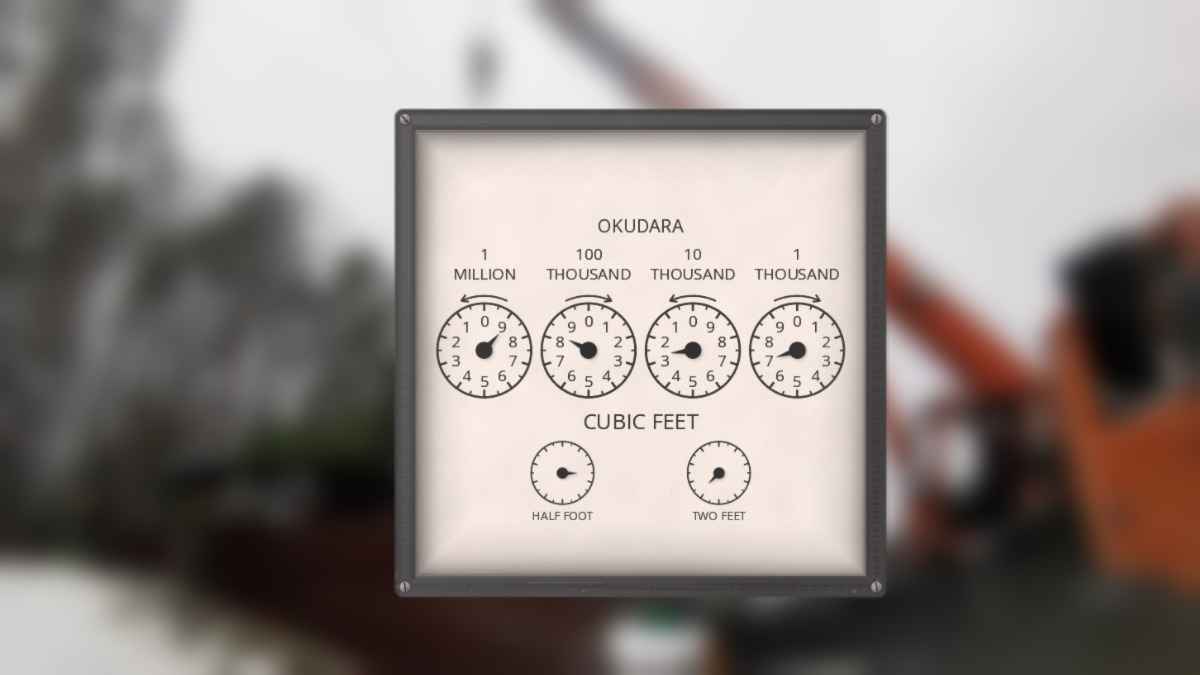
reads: 882700
